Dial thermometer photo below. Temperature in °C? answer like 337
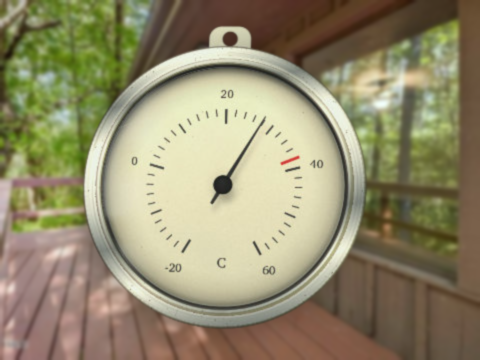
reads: 28
